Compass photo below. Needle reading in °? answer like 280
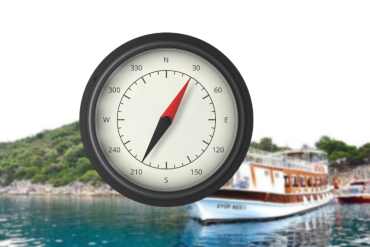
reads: 30
